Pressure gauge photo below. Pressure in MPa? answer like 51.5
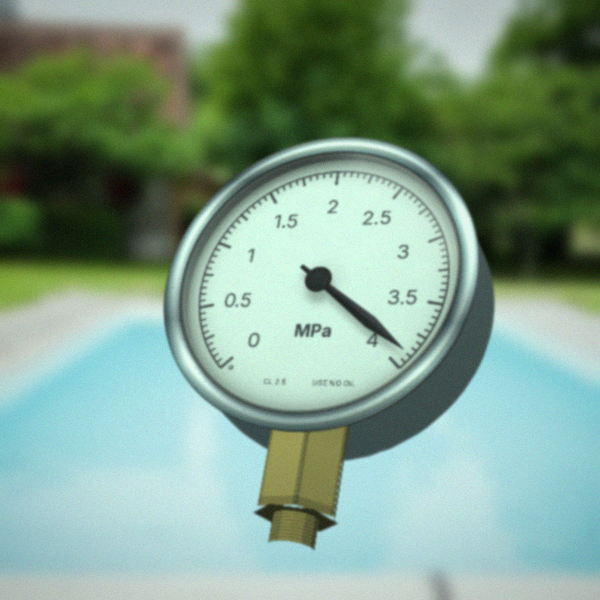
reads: 3.9
